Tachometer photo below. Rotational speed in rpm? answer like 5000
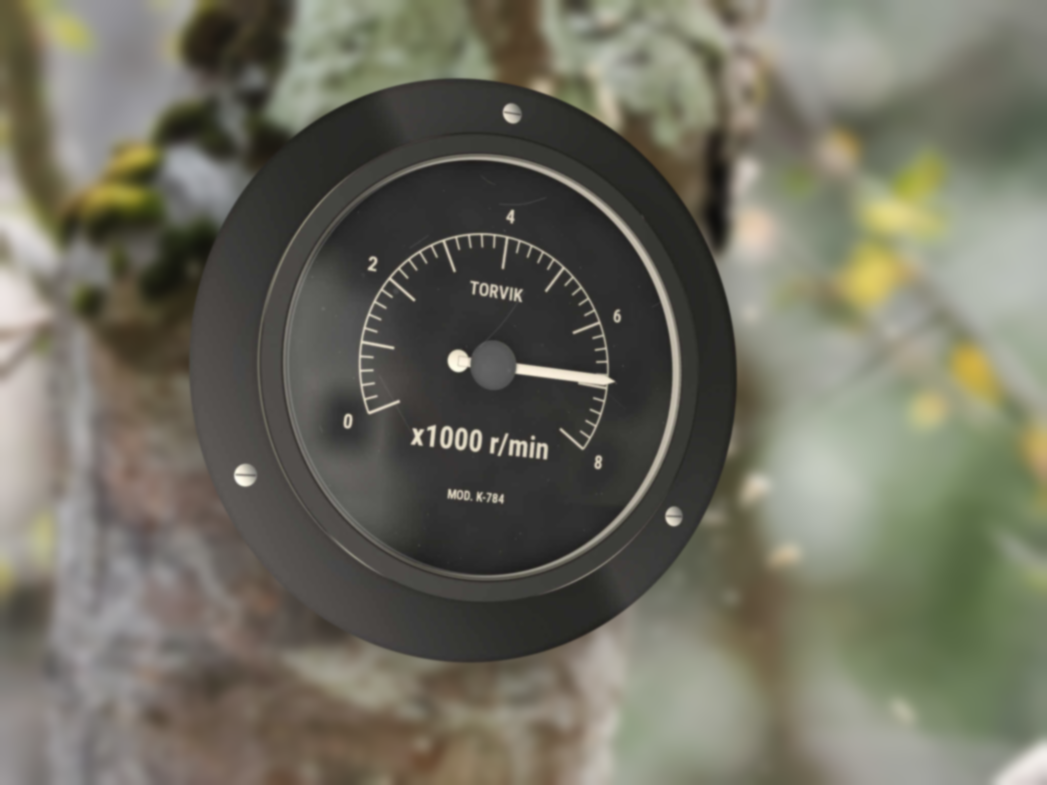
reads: 6900
